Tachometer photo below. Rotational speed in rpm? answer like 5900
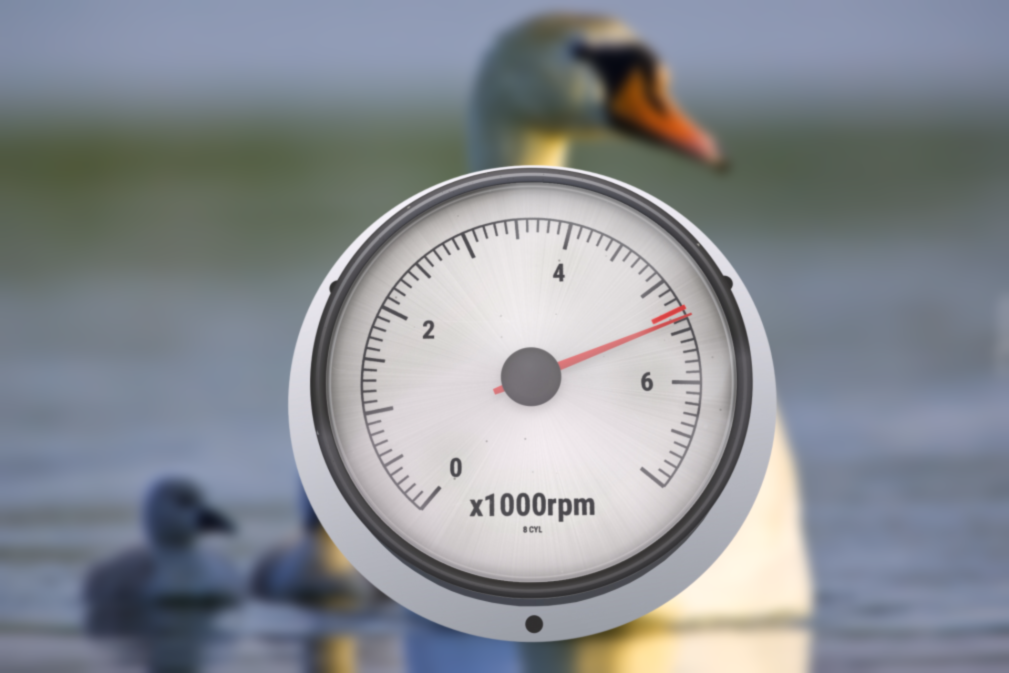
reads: 5400
